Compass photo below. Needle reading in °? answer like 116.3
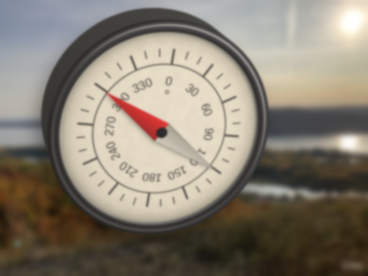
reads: 300
